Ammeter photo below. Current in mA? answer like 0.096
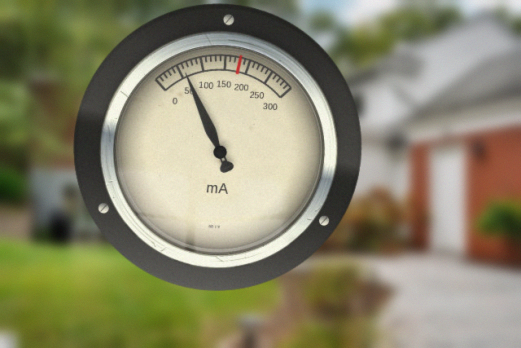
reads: 60
